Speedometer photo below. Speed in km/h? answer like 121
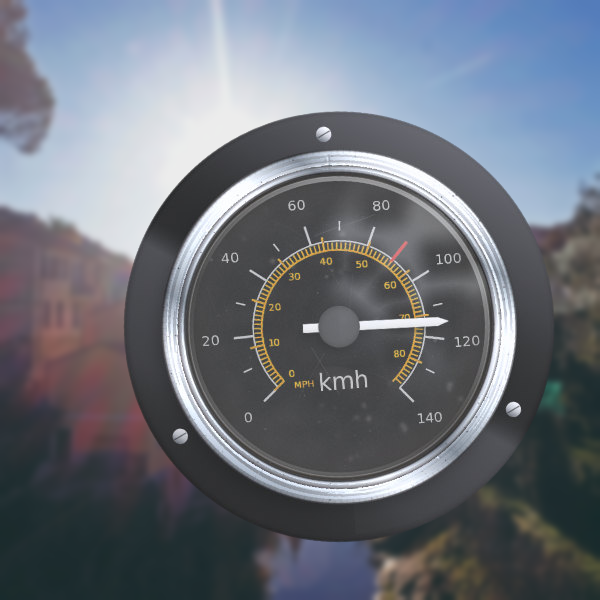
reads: 115
